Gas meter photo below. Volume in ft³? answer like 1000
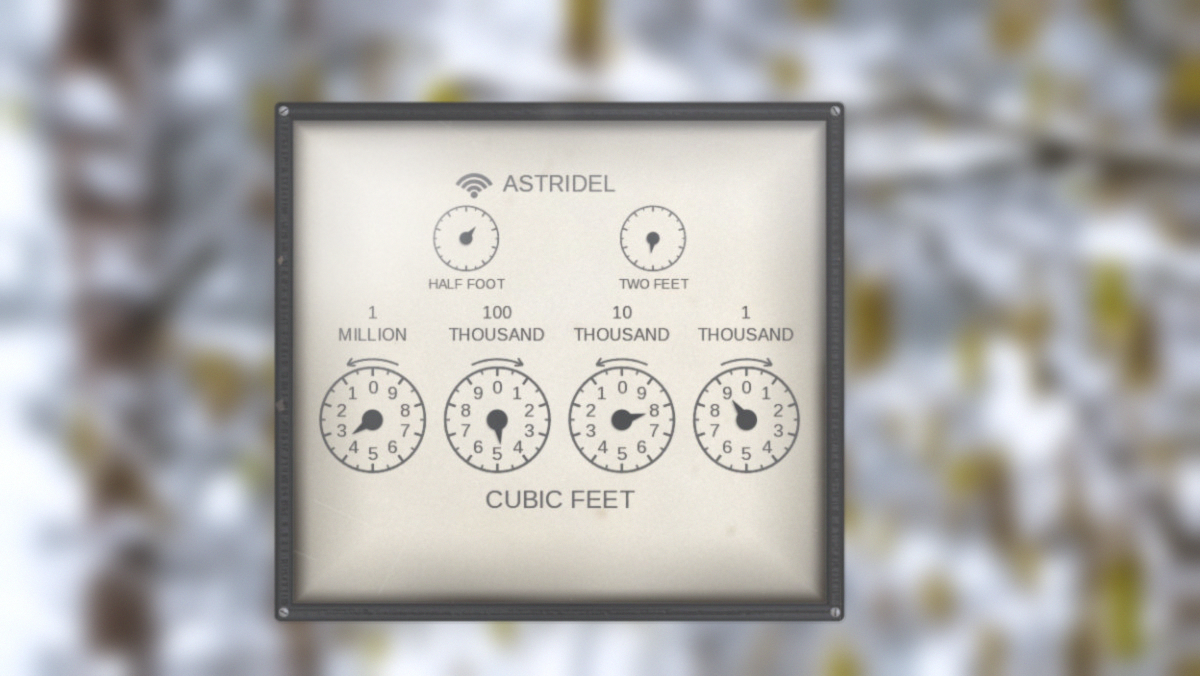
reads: 347900
